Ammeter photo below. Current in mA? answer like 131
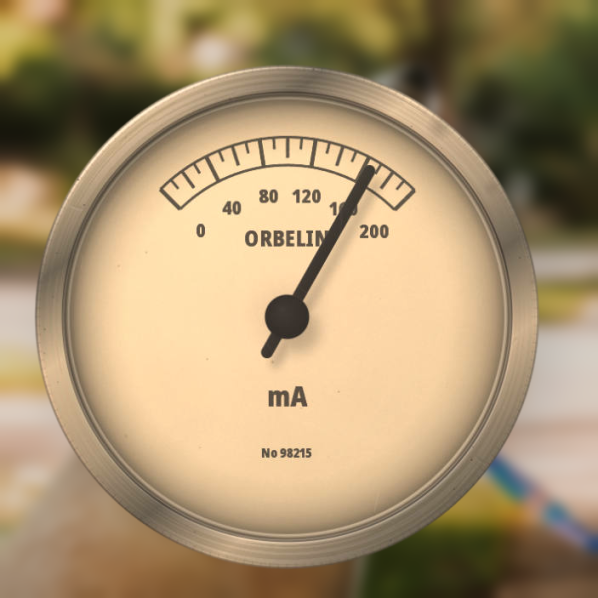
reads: 165
